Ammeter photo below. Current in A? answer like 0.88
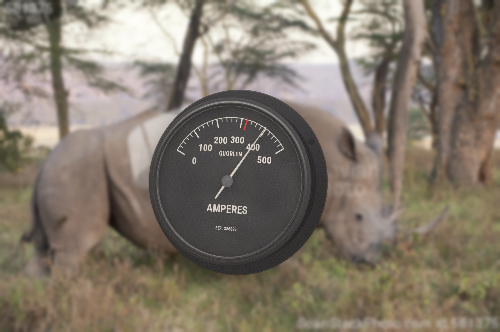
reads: 400
